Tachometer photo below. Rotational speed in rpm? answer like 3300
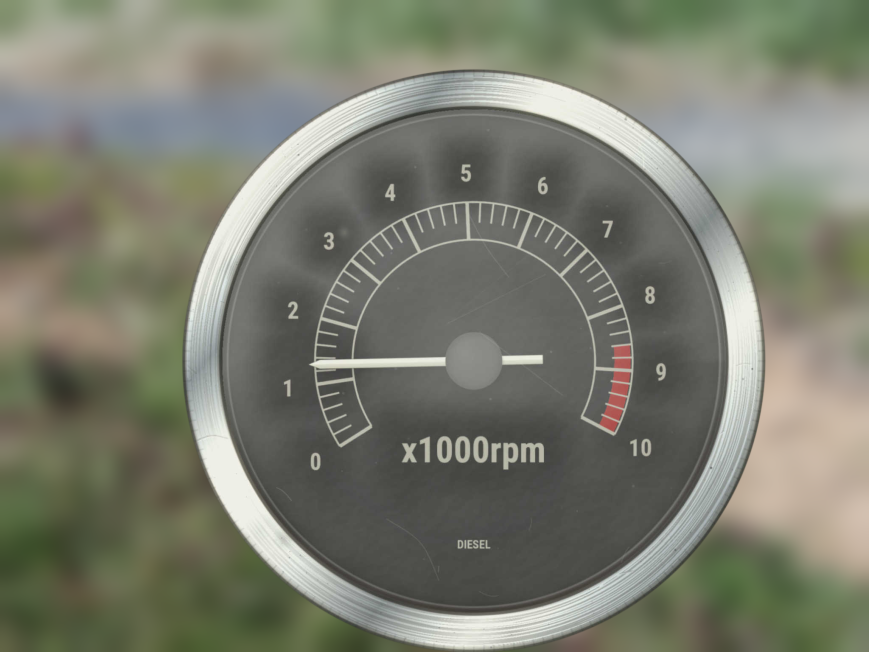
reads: 1300
